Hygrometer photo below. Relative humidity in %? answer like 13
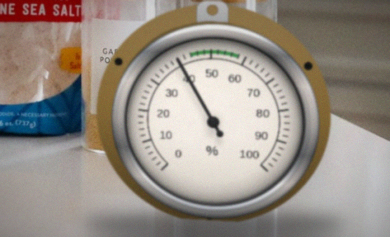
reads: 40
